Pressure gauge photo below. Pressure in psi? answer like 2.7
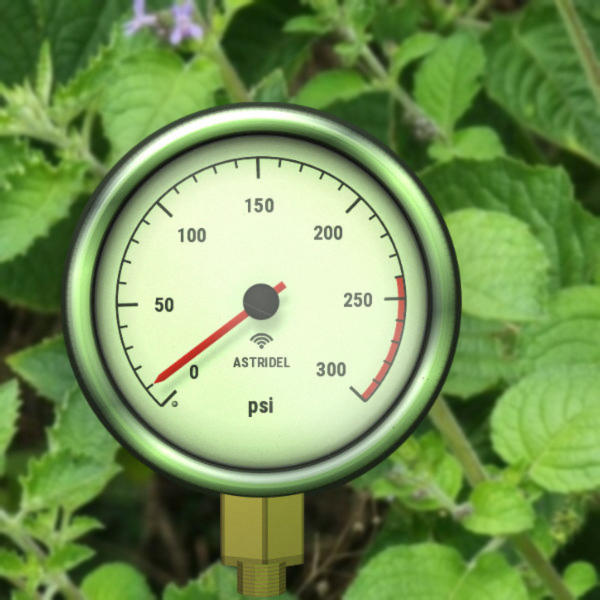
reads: 10
